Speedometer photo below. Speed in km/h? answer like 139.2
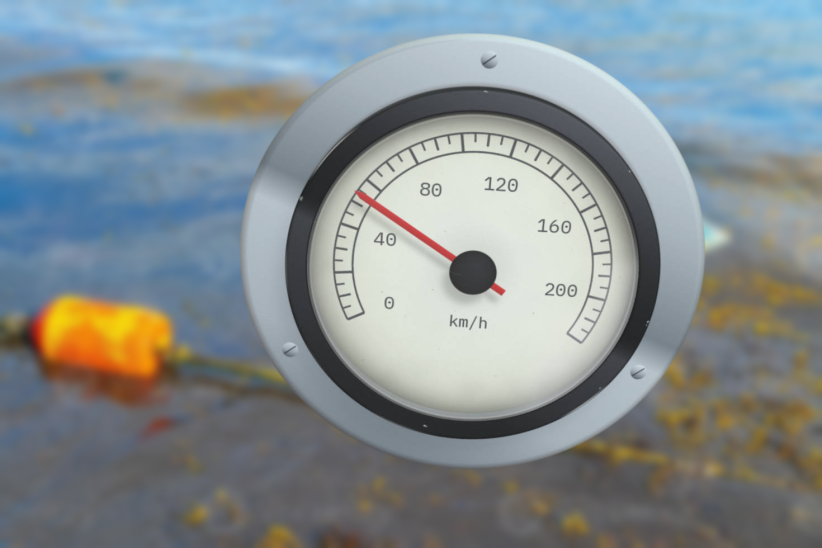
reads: 55
